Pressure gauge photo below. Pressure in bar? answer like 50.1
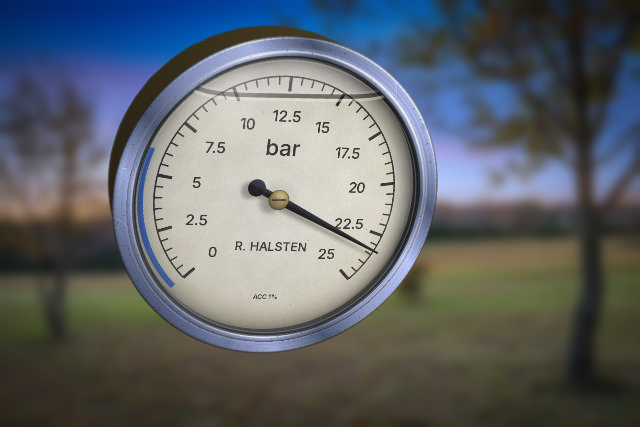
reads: 23.25
